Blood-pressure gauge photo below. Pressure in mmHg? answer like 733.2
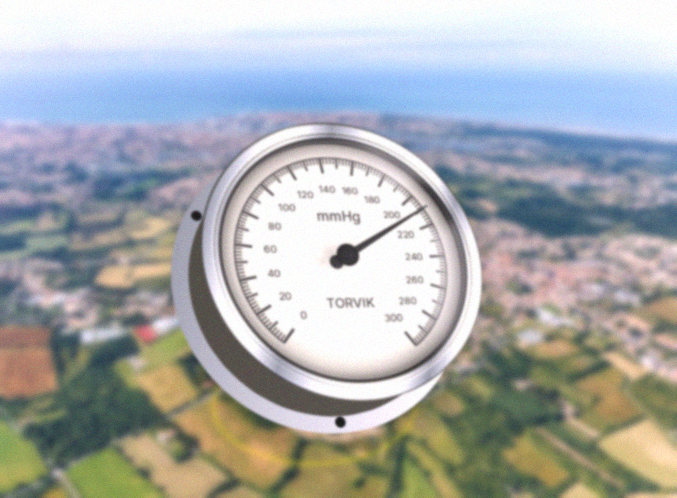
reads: 210
